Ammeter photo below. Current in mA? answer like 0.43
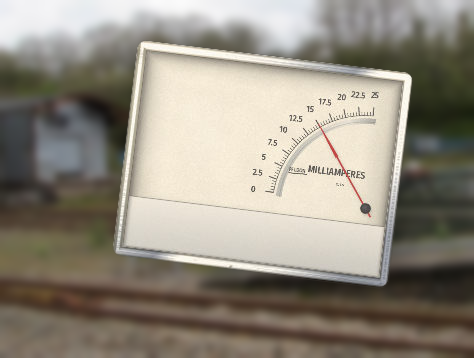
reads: 15
